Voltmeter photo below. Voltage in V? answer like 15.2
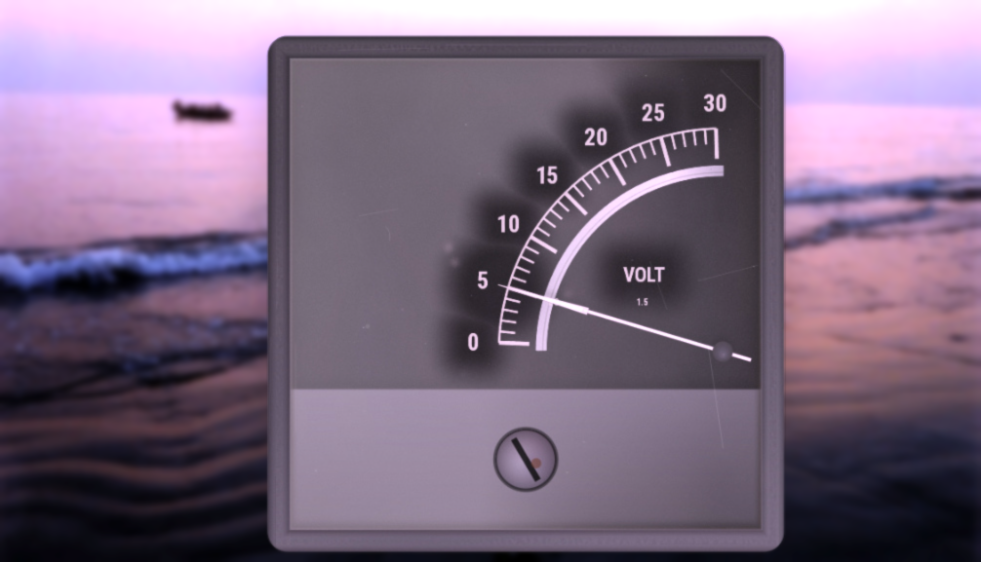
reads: 5
